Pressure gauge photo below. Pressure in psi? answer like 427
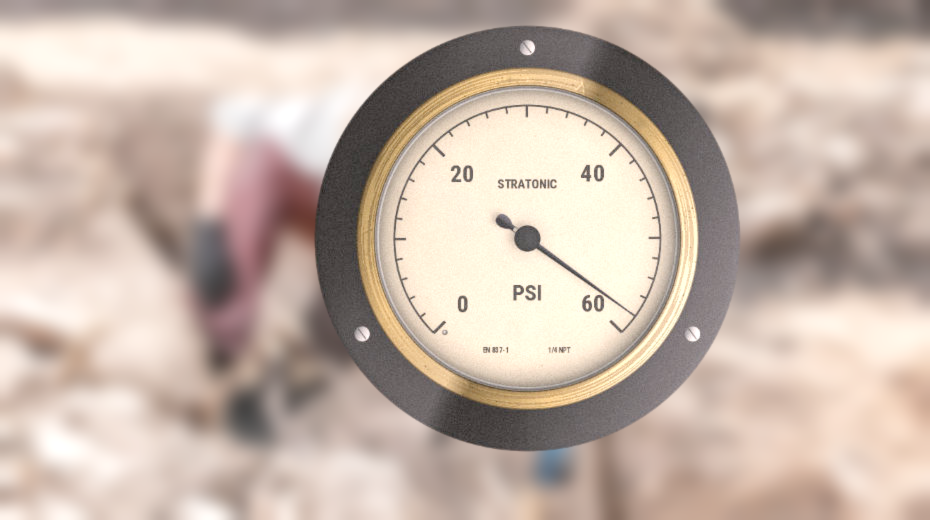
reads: 58
